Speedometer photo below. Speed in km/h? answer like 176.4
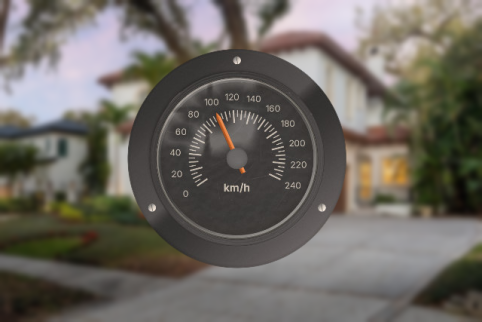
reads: 100
